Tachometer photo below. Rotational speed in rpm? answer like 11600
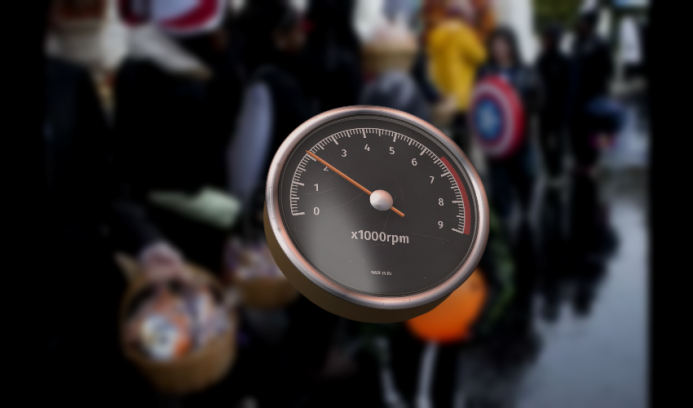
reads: 2000
